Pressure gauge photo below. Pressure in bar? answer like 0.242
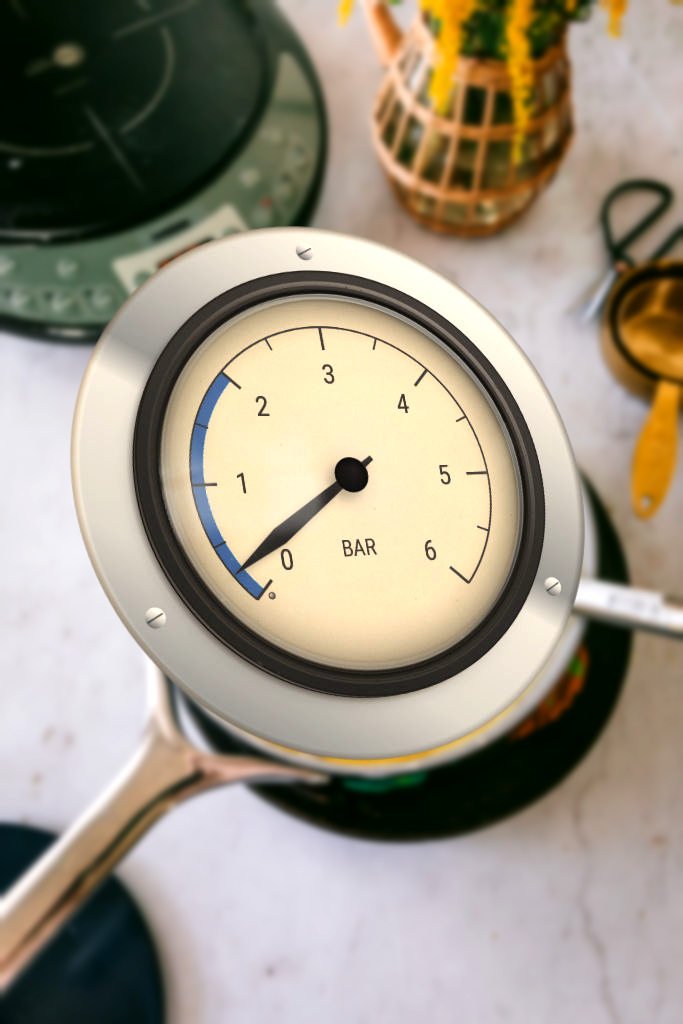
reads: 0.25
